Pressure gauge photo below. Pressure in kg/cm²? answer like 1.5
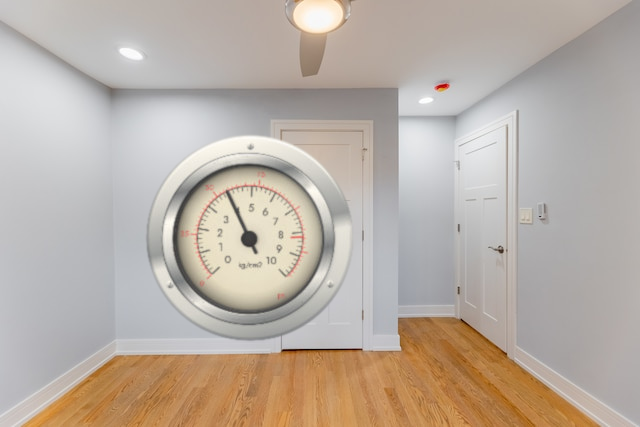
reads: 4
